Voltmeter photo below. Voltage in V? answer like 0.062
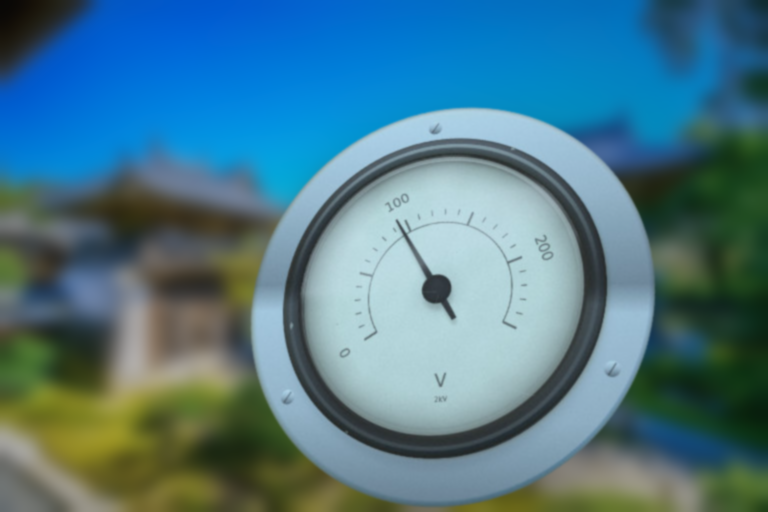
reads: 95
